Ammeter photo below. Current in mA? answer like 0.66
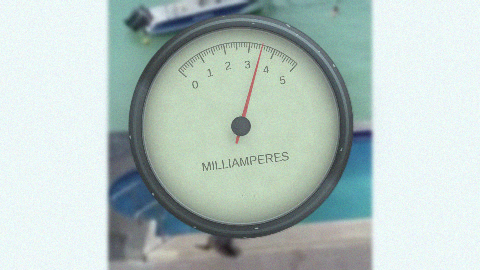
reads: 3.5
